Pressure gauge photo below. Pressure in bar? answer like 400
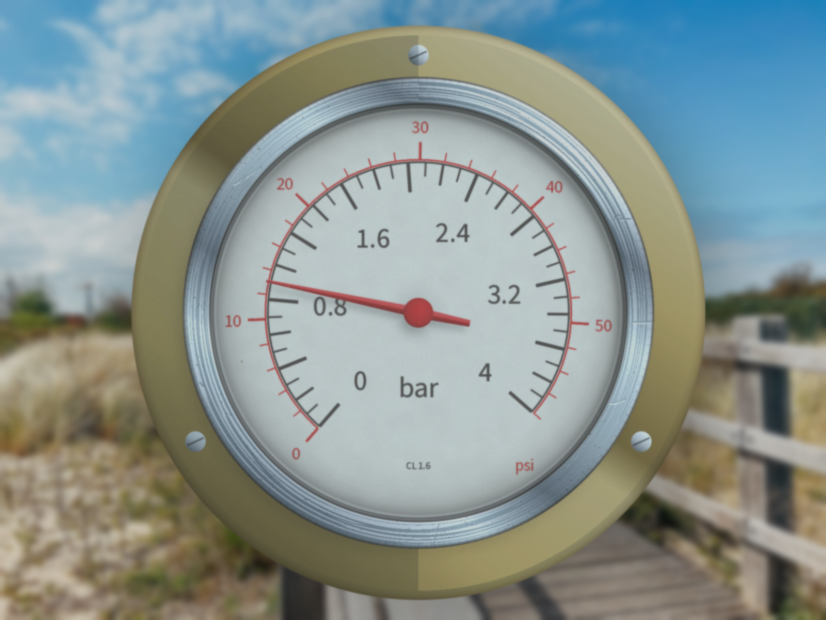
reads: 0.9
